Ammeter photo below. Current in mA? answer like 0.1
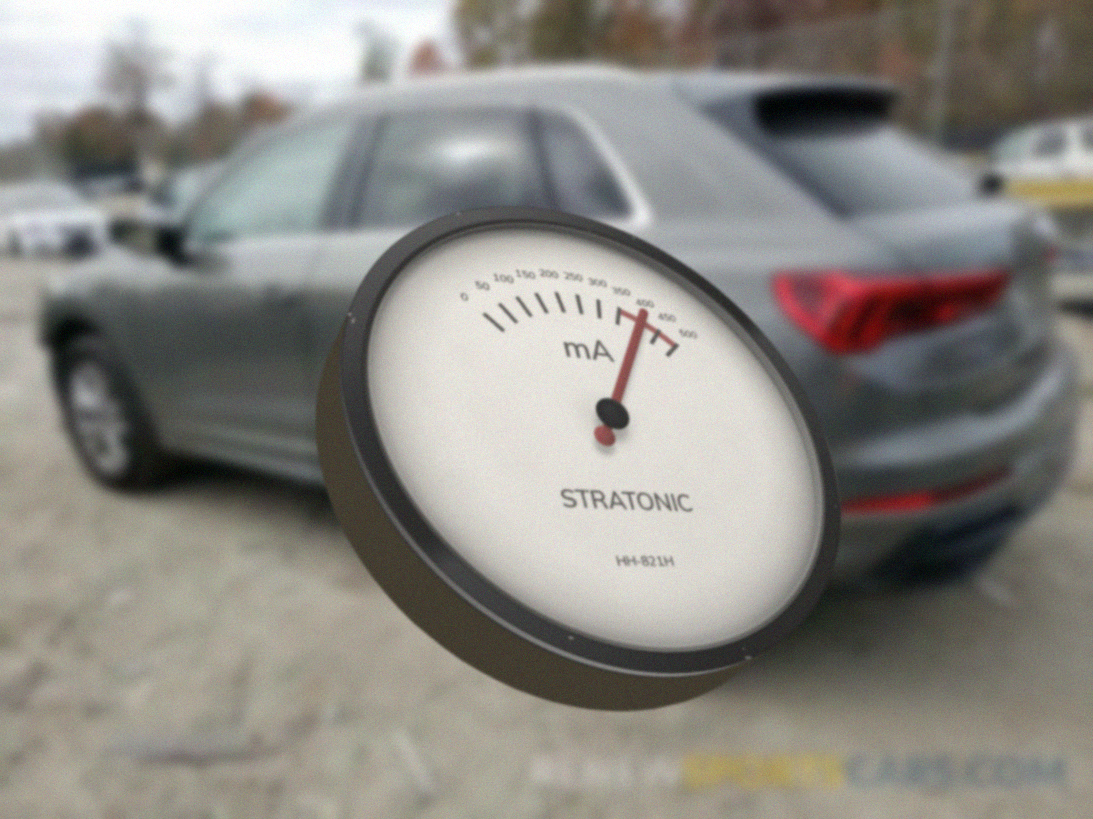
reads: 400
